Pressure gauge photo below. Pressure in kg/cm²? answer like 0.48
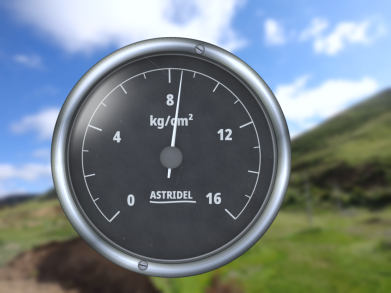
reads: 8.5
